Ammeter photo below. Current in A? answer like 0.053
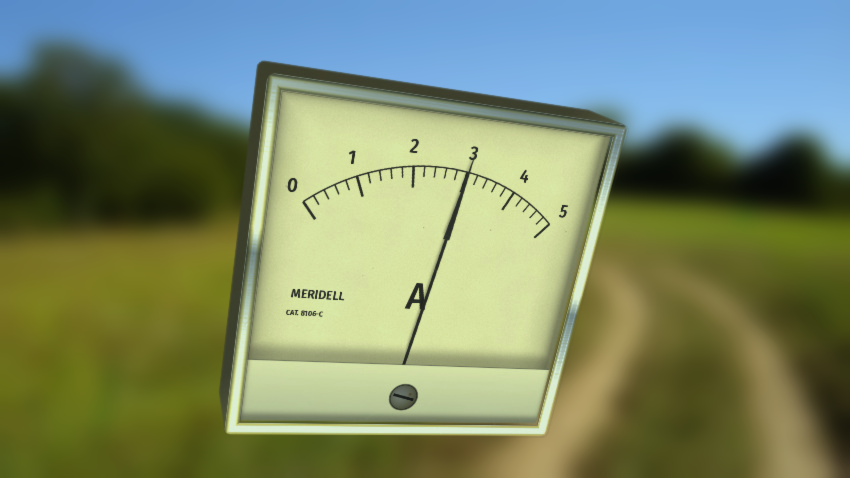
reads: 3
